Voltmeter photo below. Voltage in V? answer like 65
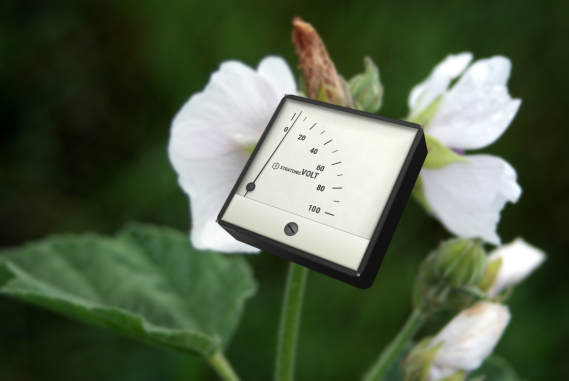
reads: 5
